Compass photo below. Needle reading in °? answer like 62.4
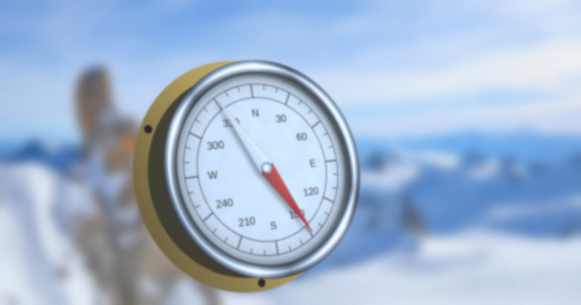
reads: 150
